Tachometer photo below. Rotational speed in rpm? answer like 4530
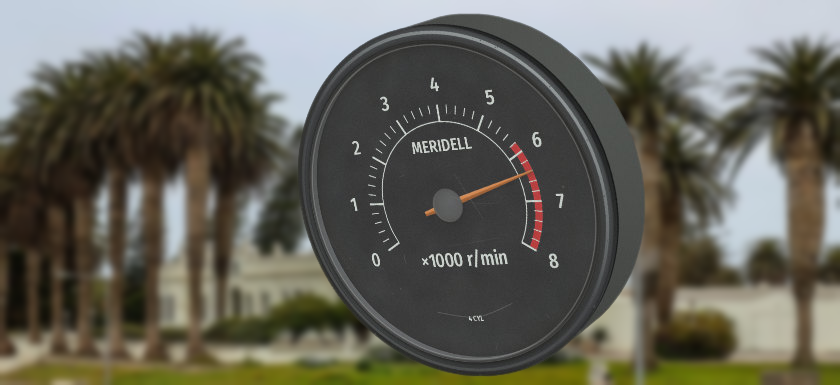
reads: 6400
